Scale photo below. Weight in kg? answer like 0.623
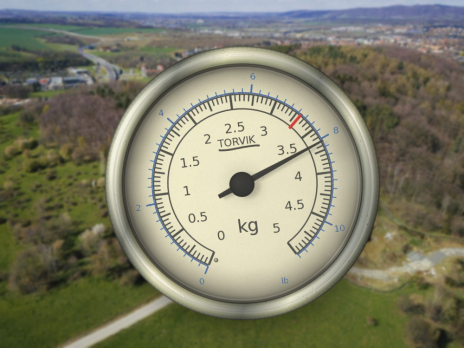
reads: 3.65
